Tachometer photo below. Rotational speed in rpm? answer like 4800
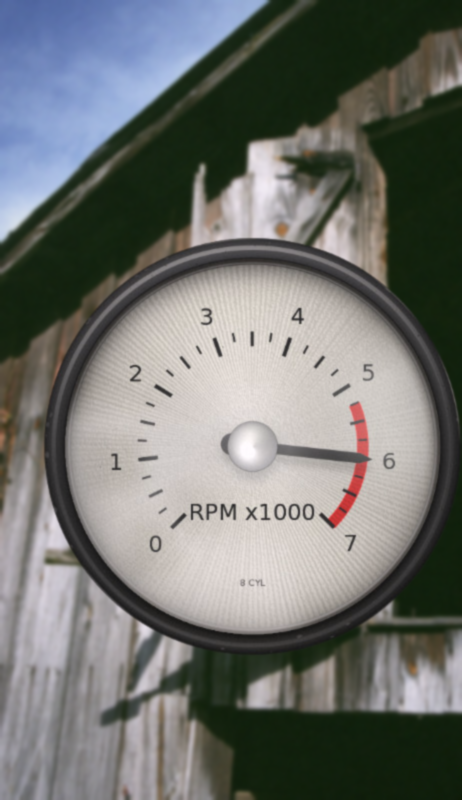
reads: 6000
